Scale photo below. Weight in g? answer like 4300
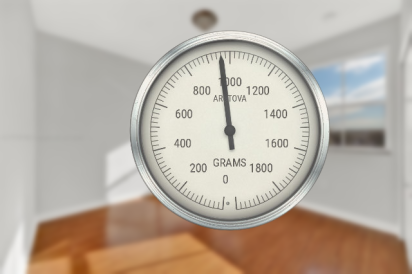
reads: 960
